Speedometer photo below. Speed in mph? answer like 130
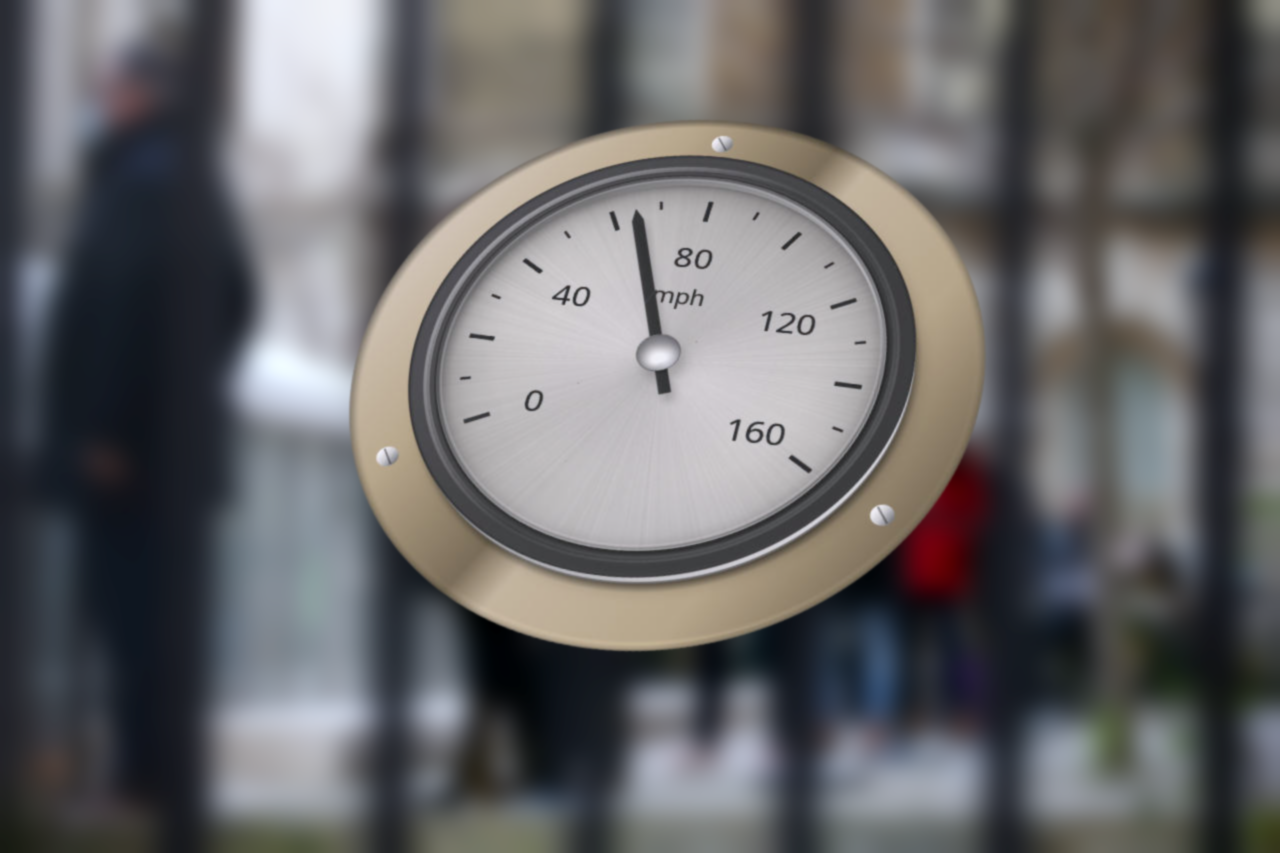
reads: 65
